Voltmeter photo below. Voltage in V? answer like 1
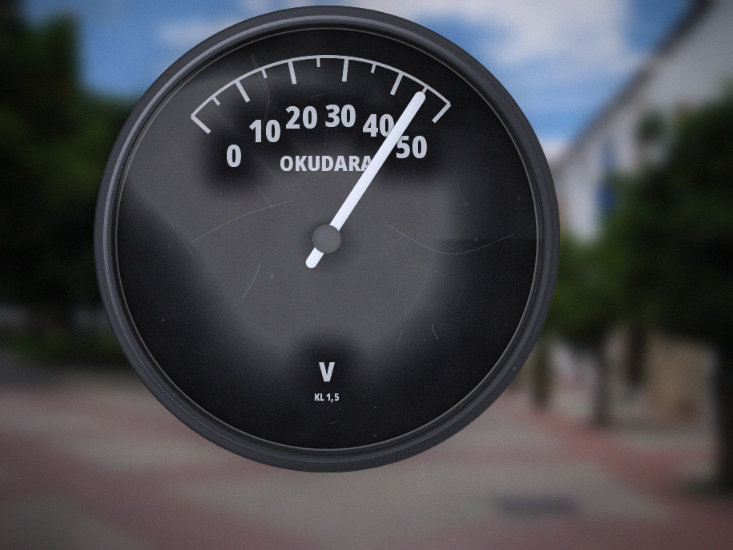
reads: 45
